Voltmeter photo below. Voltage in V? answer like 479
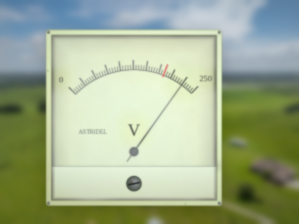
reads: 225
